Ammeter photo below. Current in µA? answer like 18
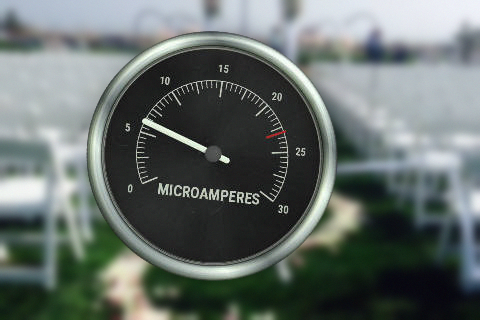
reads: 6
